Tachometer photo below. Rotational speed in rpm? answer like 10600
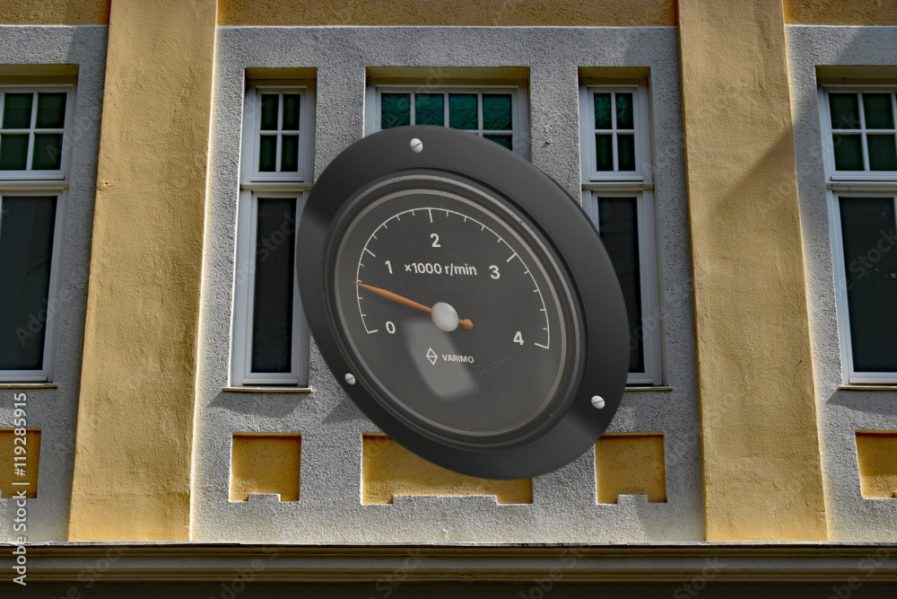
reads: 600
